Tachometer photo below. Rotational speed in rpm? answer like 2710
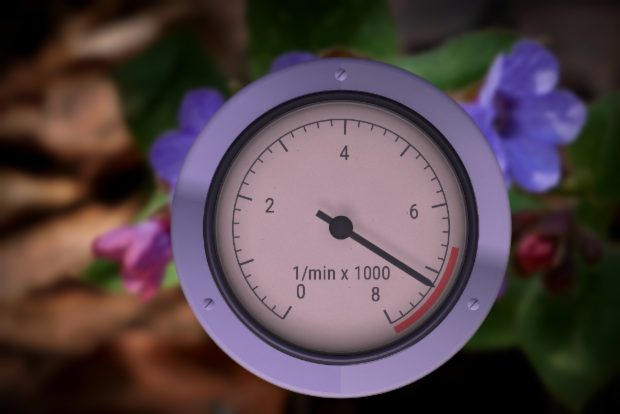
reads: 7200
